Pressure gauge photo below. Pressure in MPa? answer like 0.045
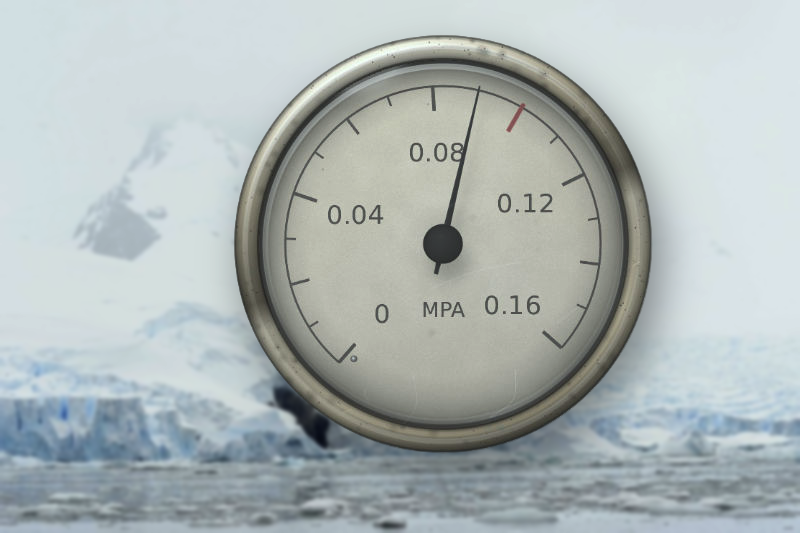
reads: 0.09
